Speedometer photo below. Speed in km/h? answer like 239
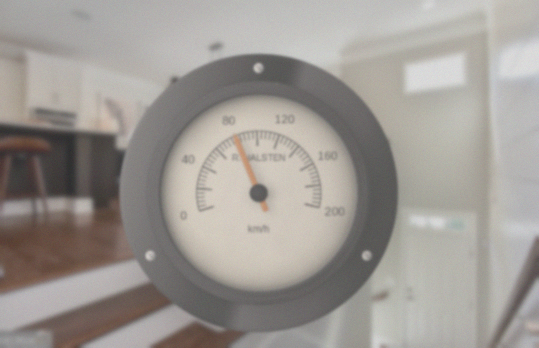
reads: 80
